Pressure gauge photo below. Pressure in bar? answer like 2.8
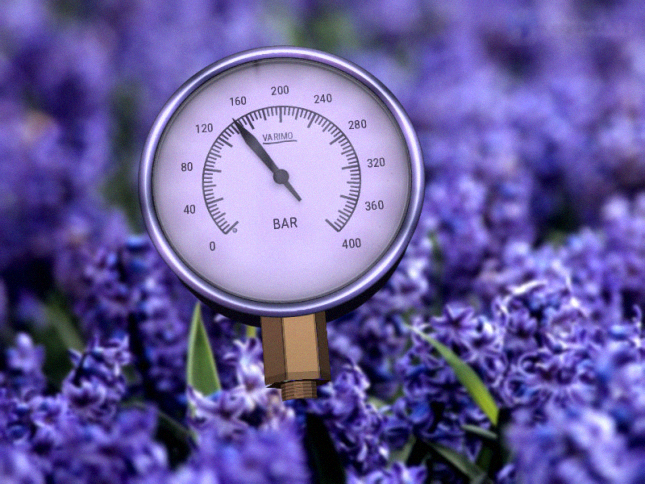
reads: 145
